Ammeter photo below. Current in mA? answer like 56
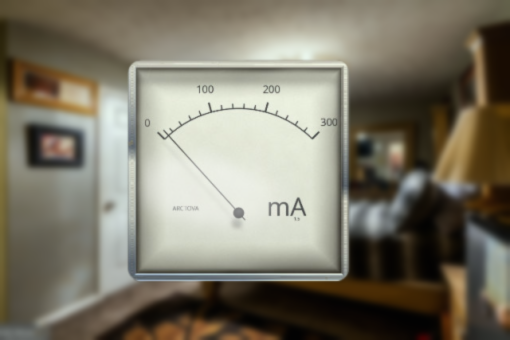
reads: 10
